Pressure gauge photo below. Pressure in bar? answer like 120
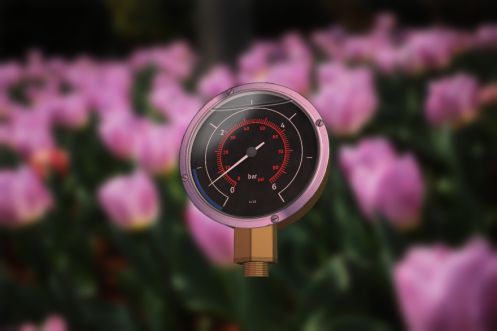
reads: 0.5
